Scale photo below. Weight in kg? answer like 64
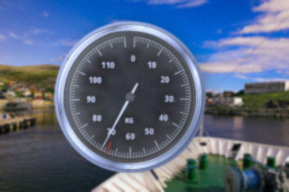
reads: 70
